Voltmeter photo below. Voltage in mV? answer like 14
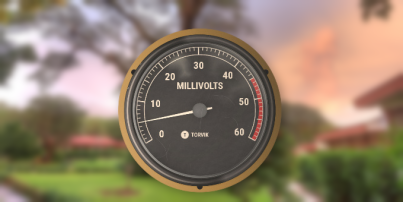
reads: 5
